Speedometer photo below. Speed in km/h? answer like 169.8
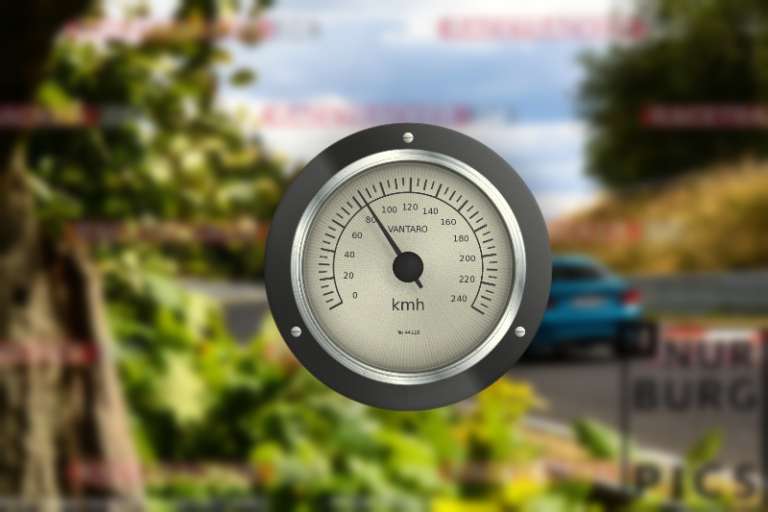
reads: 85
